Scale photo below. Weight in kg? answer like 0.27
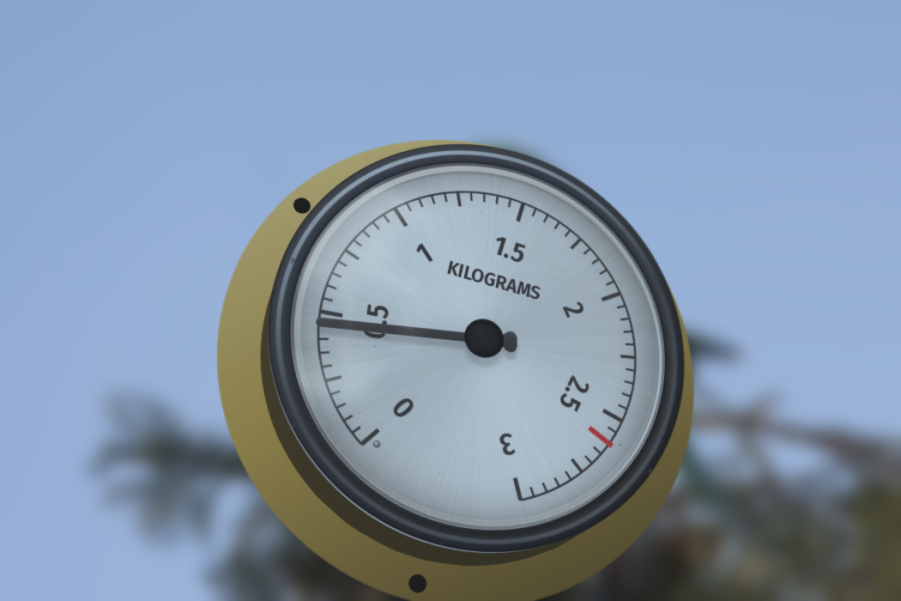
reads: 0.45
